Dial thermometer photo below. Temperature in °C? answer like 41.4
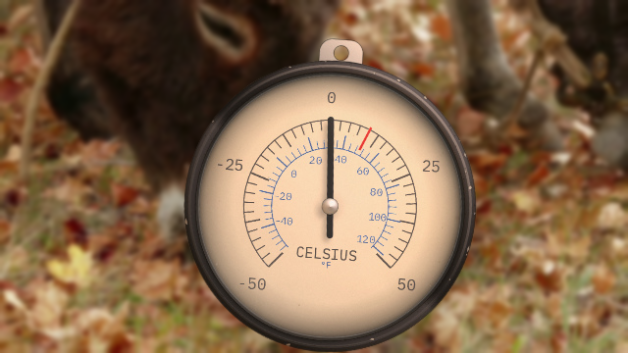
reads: 0
